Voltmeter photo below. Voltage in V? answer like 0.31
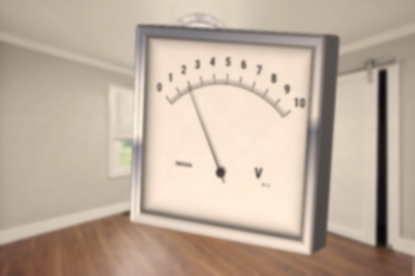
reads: 2
